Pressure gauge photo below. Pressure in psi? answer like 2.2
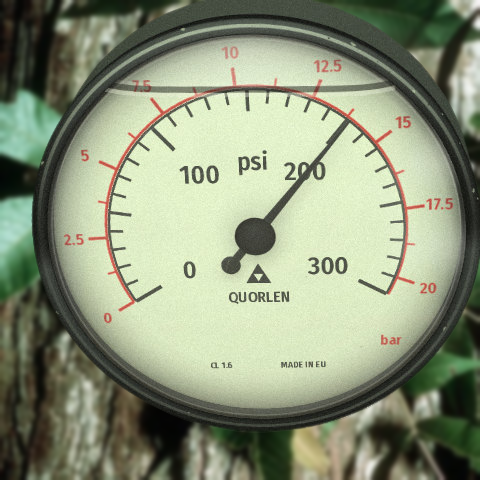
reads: 200
